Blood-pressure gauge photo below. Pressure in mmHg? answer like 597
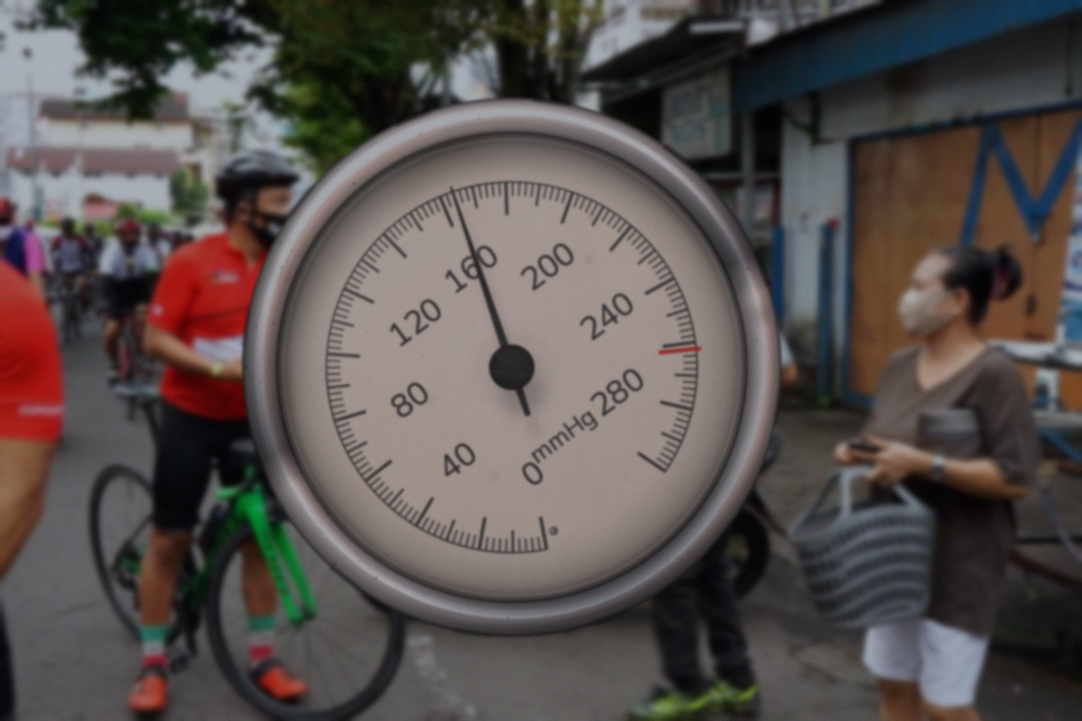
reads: 164
